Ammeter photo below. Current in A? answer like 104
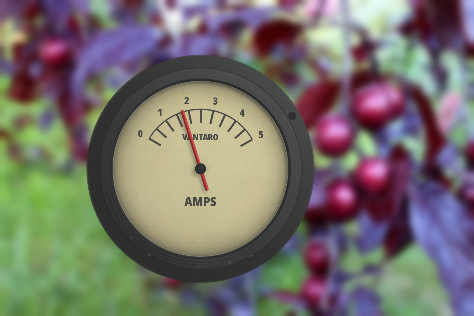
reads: 1.75
